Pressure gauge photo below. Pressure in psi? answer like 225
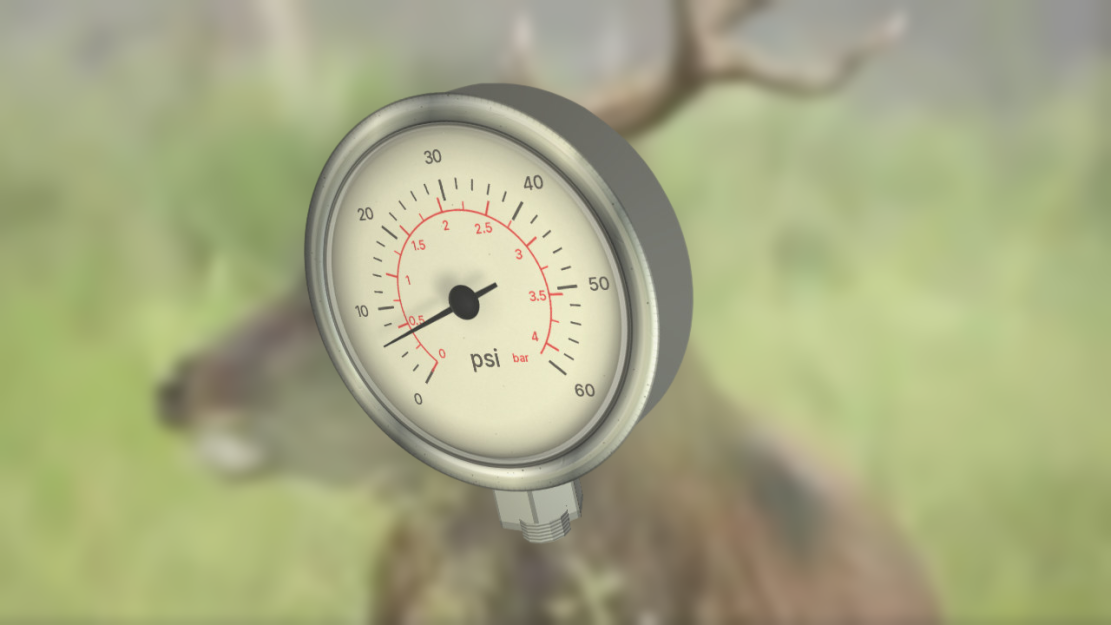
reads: 6
